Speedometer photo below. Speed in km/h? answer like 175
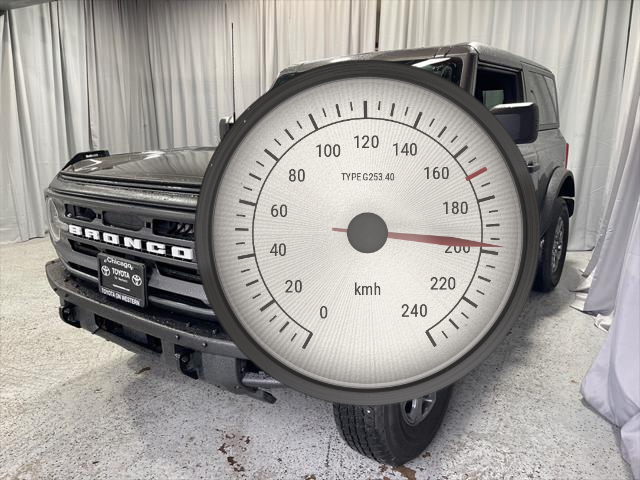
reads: 197.5
